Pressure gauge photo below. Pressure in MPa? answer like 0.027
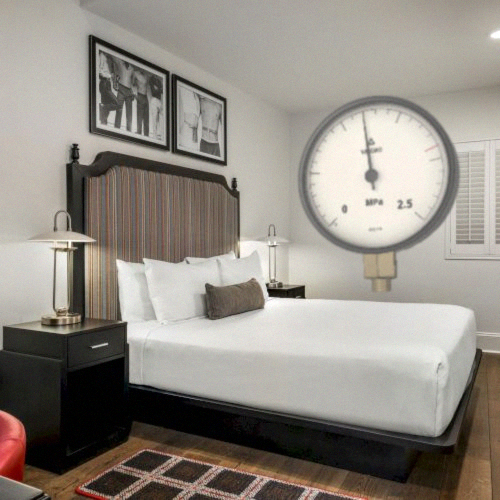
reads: 1.2
